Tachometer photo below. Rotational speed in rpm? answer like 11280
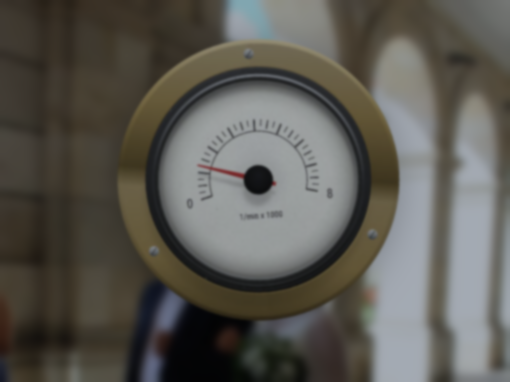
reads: 1250
